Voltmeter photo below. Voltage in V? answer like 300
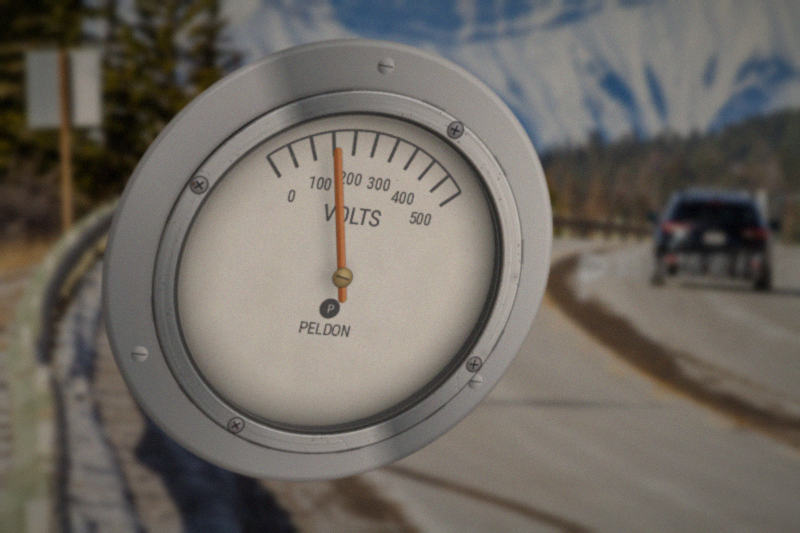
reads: 150
